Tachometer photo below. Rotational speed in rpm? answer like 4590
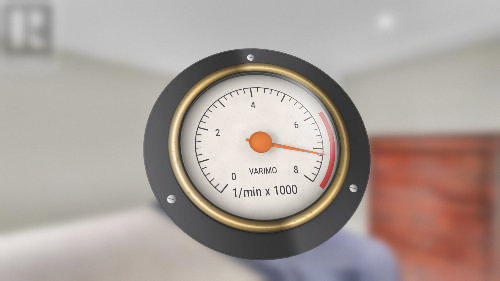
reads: 7200
